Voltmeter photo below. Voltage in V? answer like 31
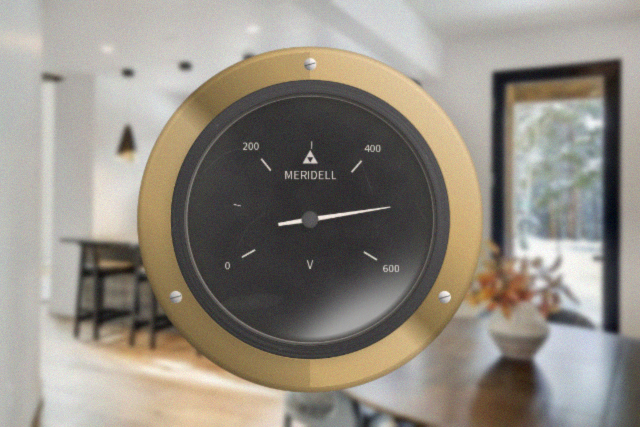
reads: 500
